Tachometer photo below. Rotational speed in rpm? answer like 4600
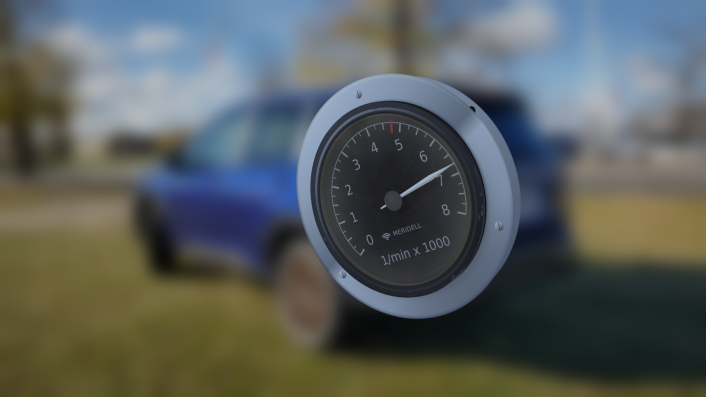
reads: 6750
